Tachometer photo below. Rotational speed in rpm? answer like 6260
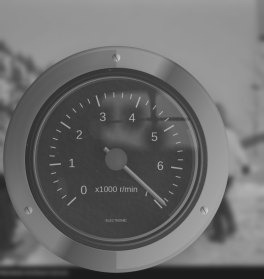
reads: 6900
